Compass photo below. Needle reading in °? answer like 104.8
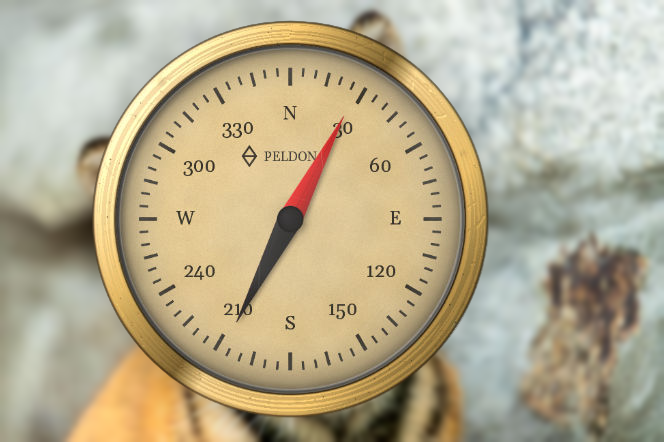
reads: 27.5
